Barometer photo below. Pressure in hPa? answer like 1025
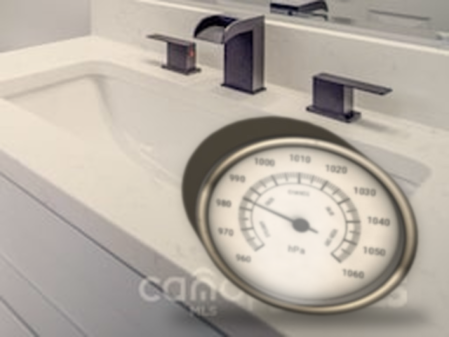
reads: 985
